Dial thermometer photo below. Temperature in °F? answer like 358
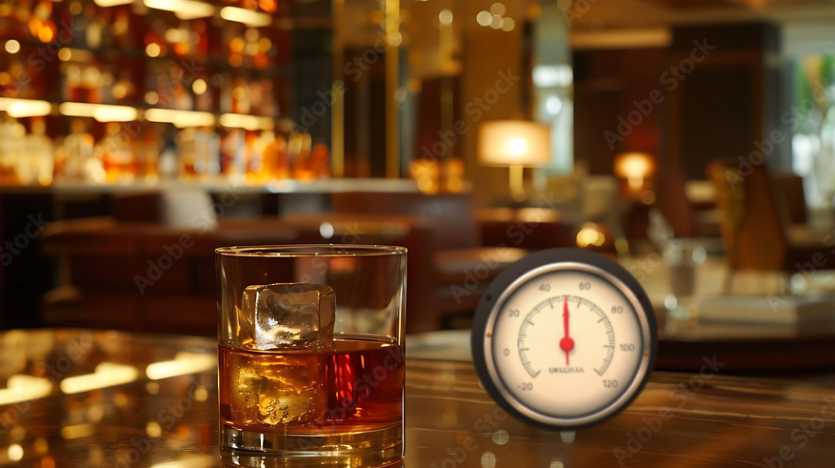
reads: 50
